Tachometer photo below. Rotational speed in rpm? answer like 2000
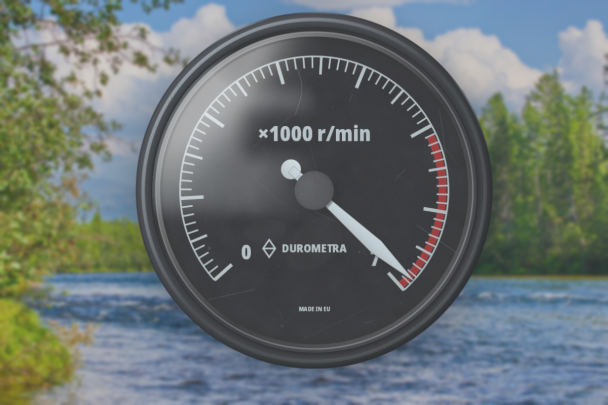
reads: 6850
